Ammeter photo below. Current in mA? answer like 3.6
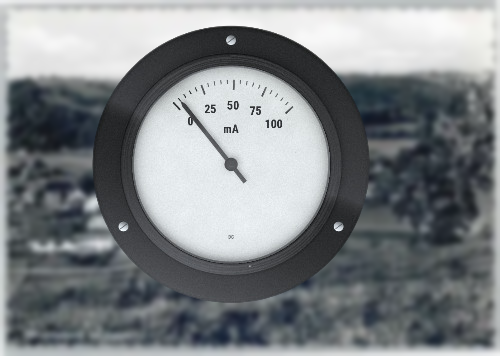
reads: 5
